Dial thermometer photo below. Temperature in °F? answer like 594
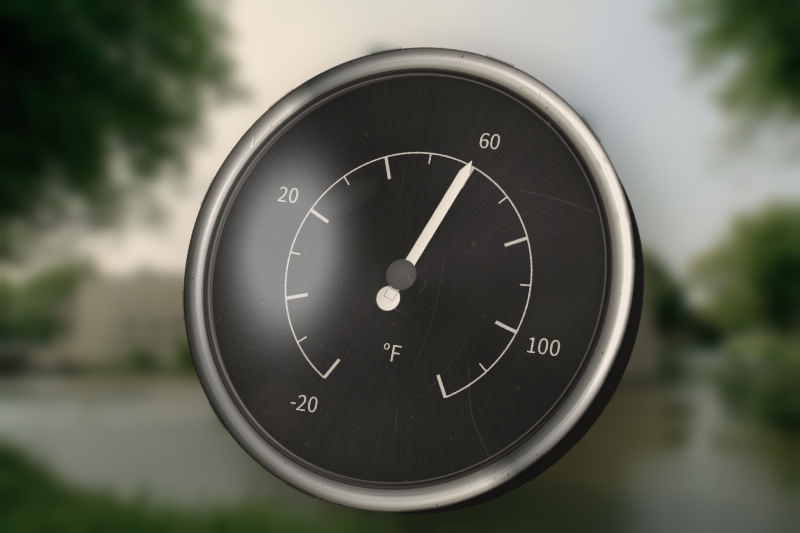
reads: 60
